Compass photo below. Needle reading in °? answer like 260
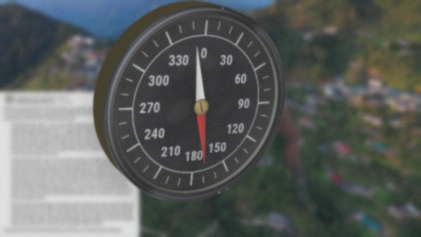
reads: 170
